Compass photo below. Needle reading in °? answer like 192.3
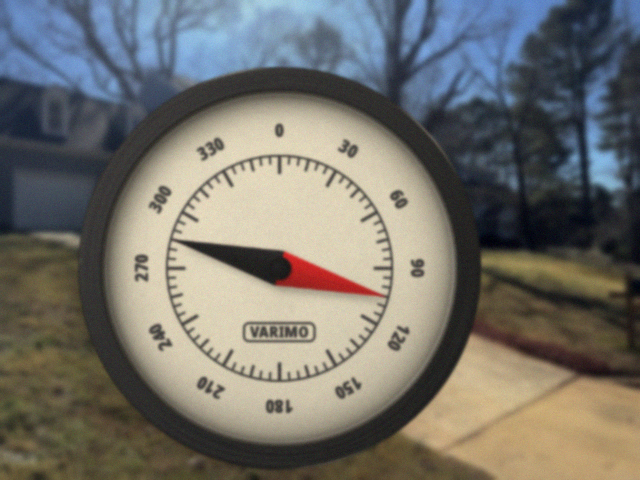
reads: 105
